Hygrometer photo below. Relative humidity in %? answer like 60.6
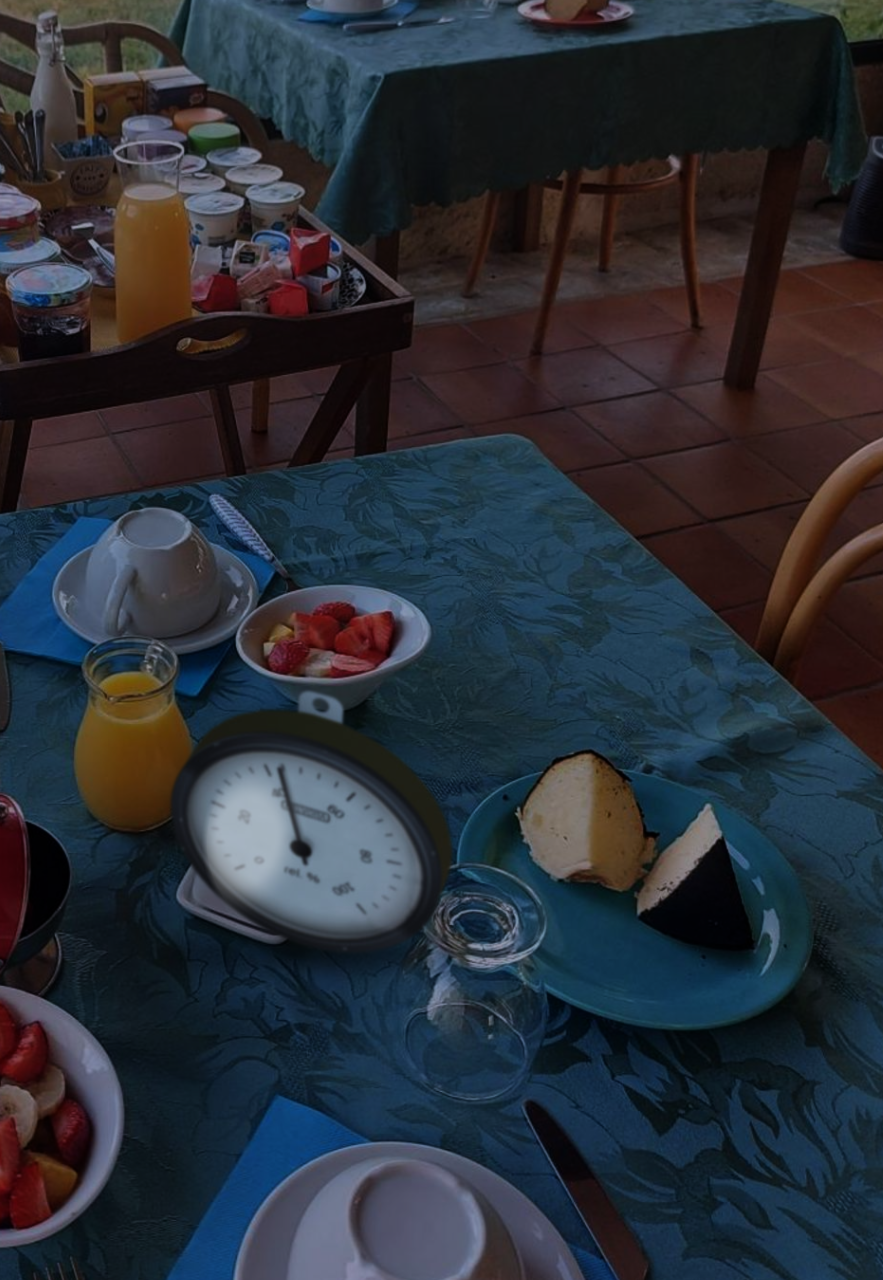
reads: 44
